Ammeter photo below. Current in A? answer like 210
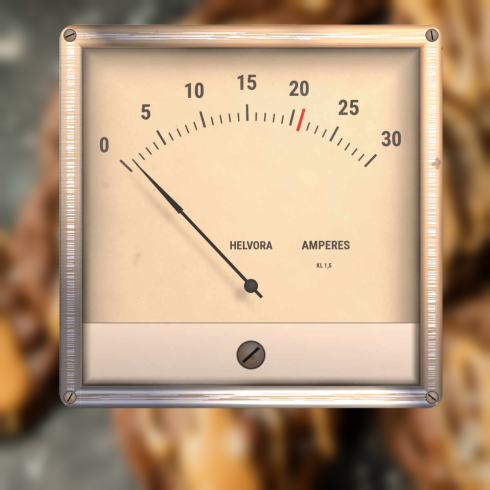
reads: 1
